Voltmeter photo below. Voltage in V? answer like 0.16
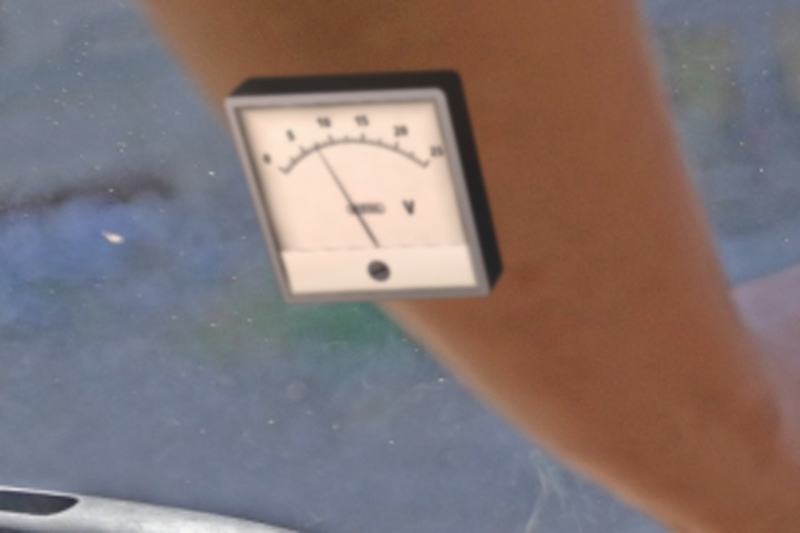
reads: 7.5
